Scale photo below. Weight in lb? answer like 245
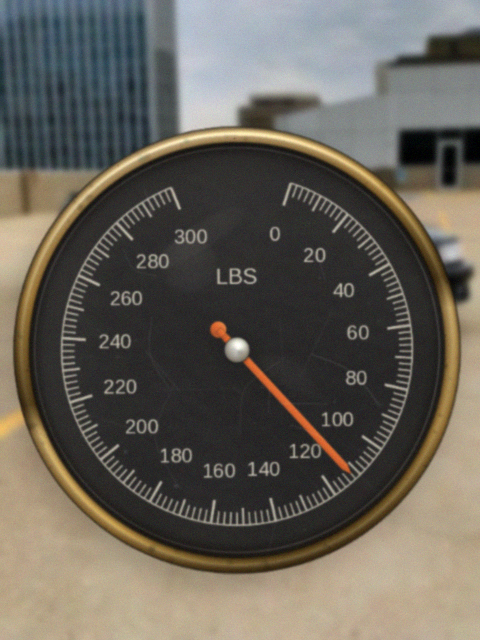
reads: 112
